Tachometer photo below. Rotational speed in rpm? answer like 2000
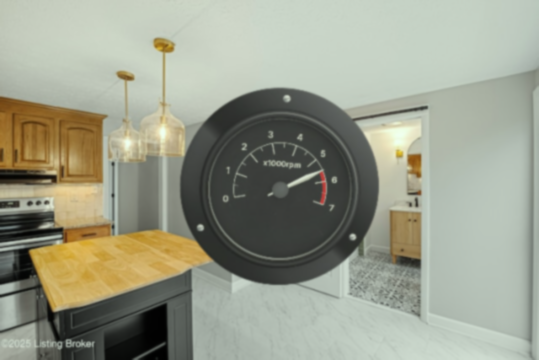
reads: 5500
